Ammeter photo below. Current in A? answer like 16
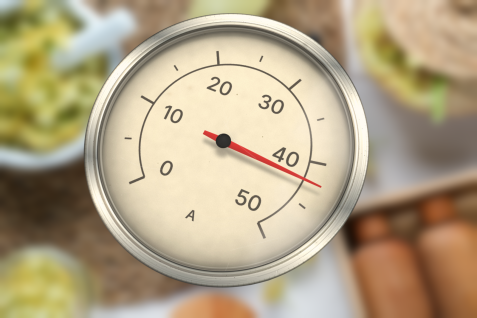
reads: 42.5
